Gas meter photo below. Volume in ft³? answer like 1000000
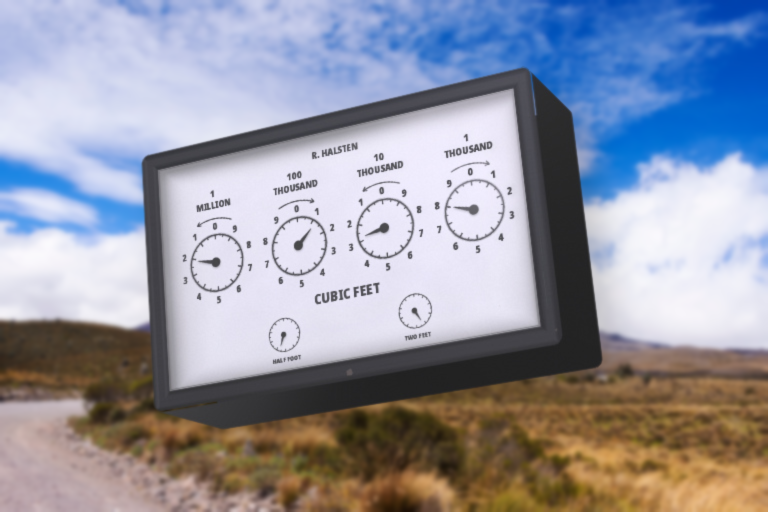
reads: 212800
